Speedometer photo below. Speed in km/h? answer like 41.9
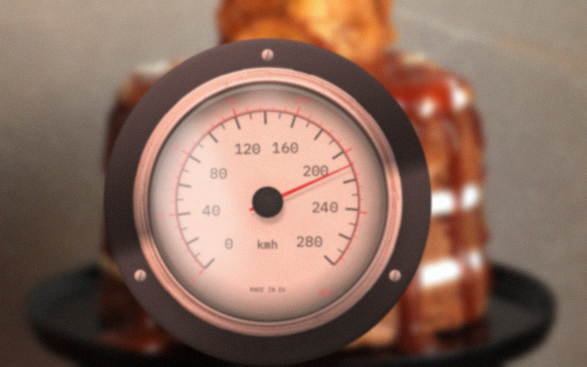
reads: 210
